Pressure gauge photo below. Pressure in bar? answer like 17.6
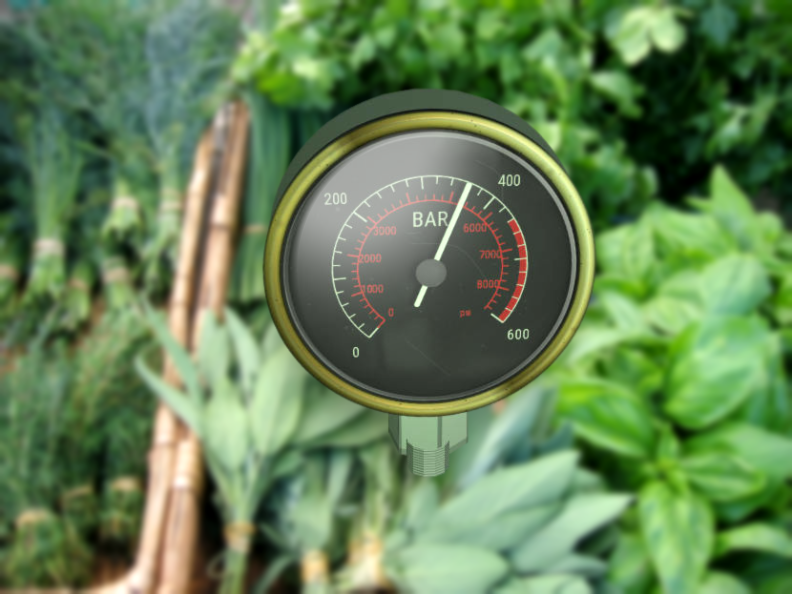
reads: 360
